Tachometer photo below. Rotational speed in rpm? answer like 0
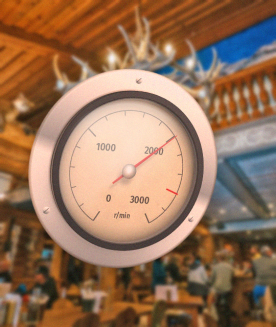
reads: 2000
